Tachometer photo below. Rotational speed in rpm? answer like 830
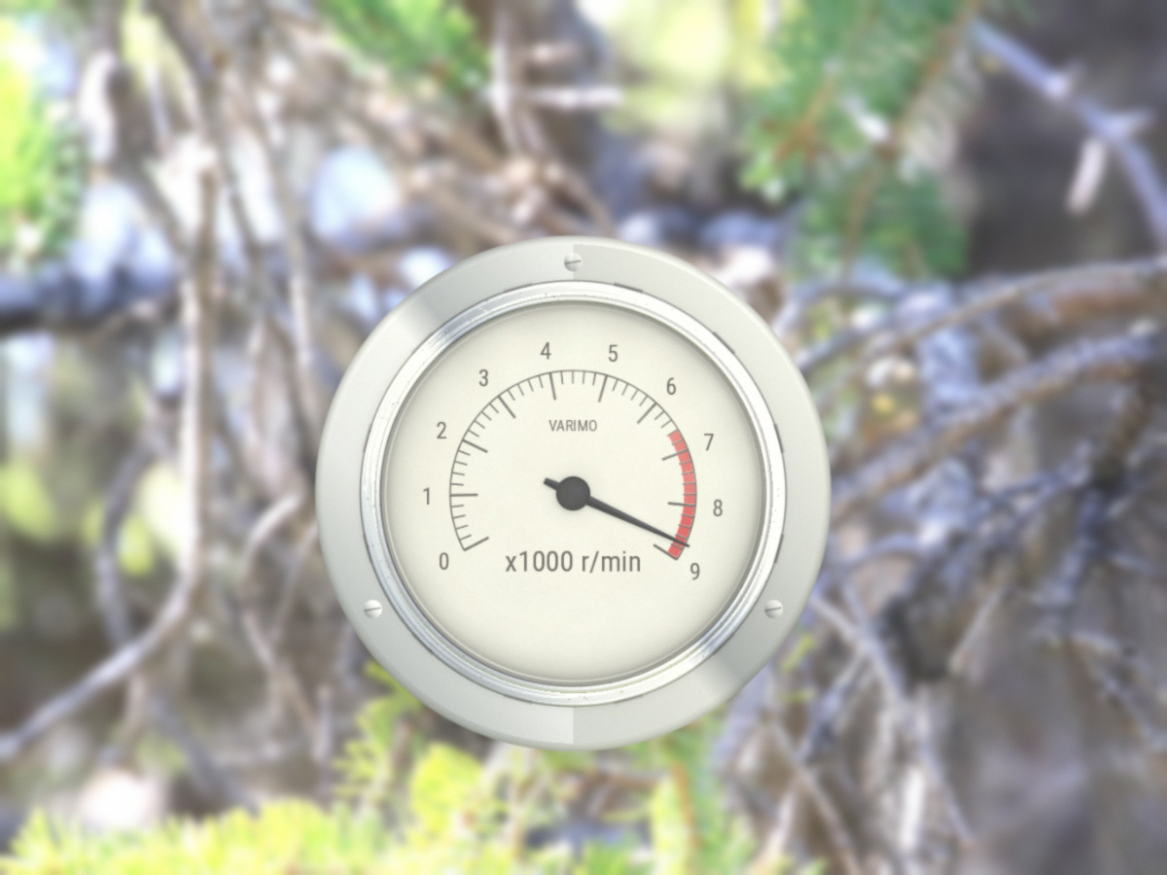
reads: 8700
